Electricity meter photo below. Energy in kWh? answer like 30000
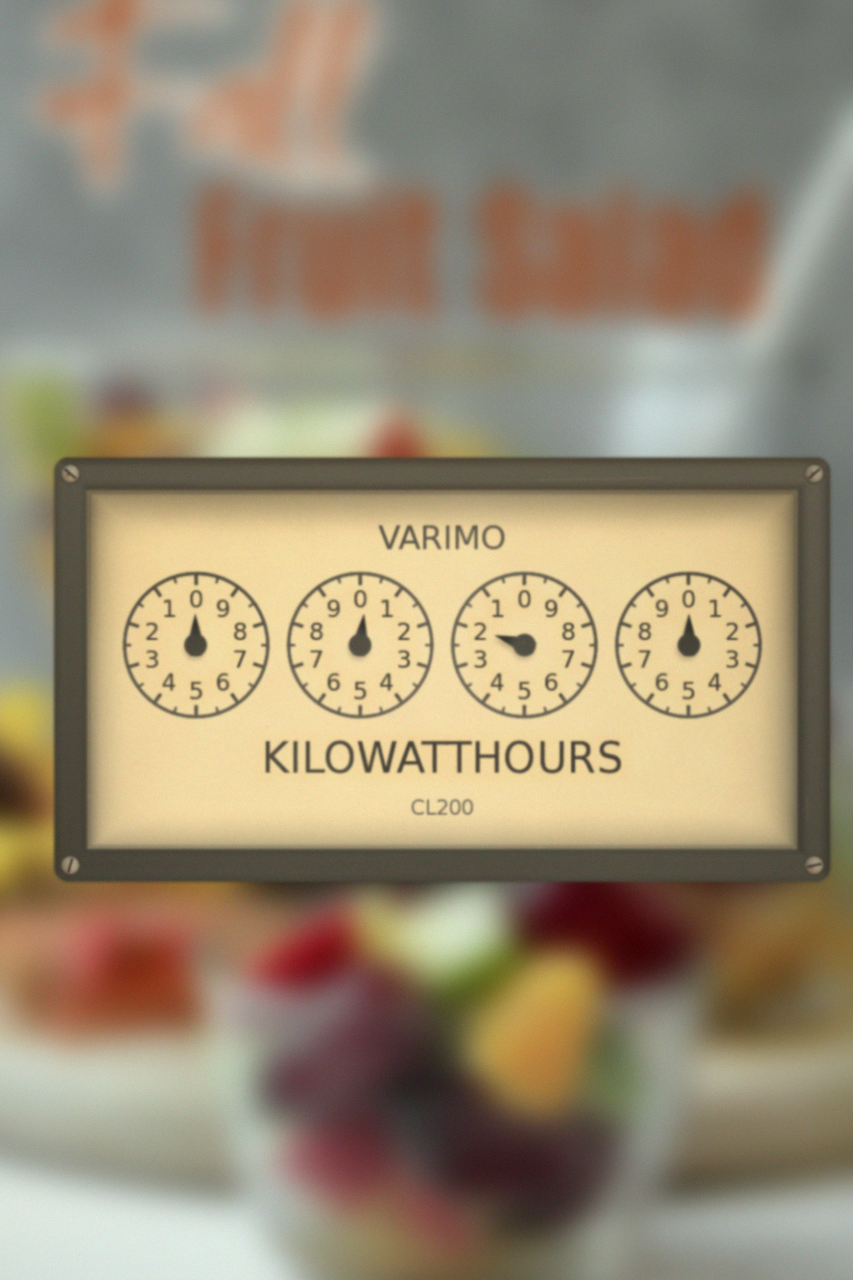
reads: 20
